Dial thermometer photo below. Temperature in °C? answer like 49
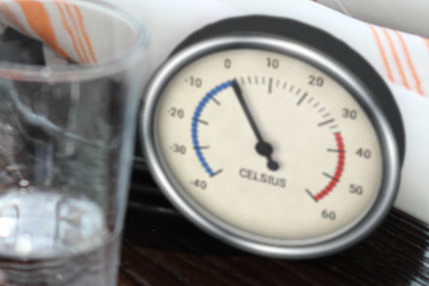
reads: 0
